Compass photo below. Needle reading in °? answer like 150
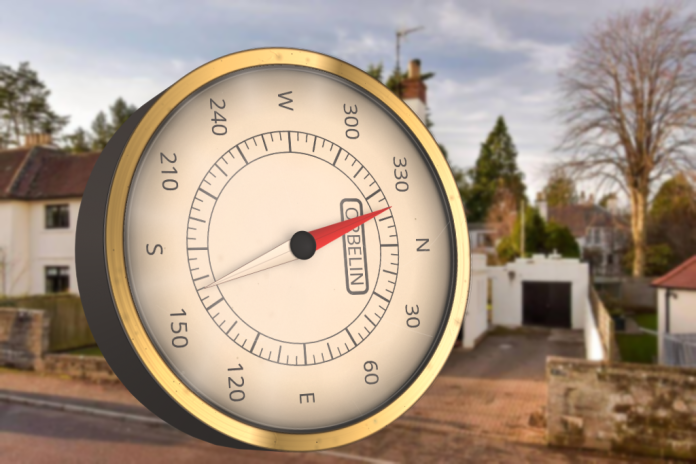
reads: 340
